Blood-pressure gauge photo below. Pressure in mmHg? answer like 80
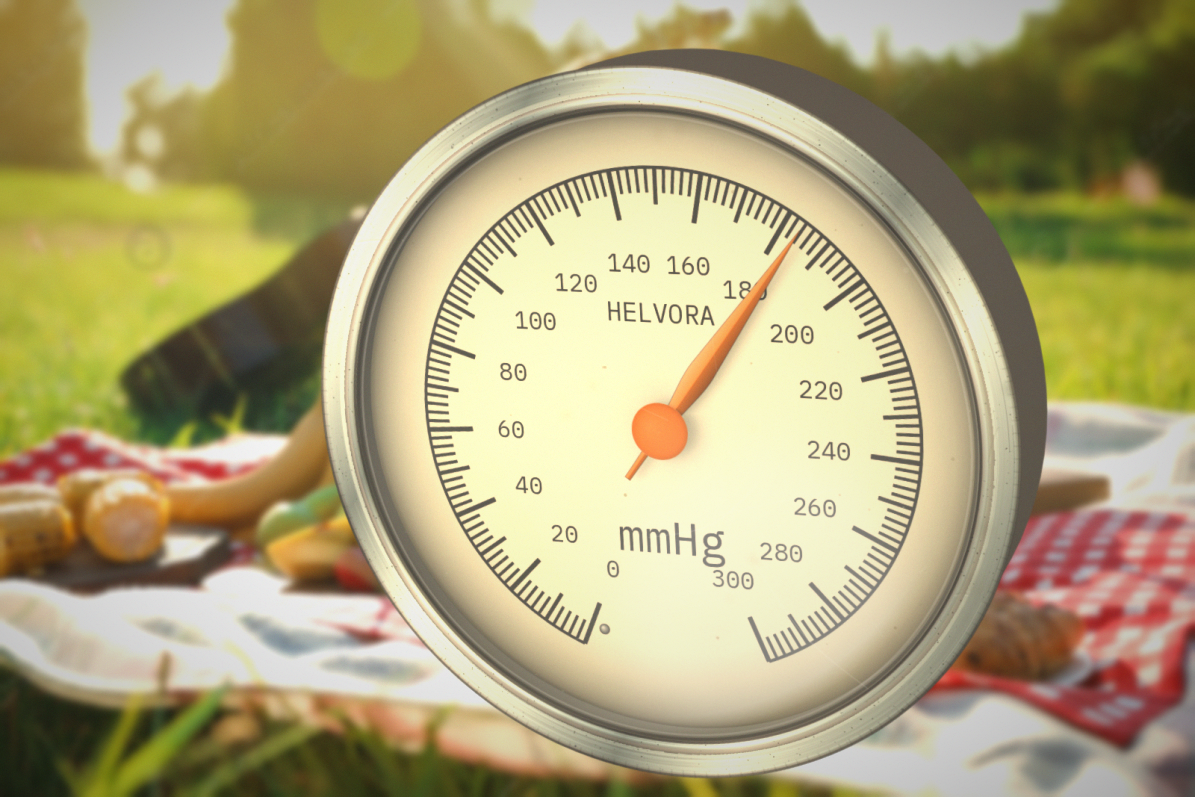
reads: 184
